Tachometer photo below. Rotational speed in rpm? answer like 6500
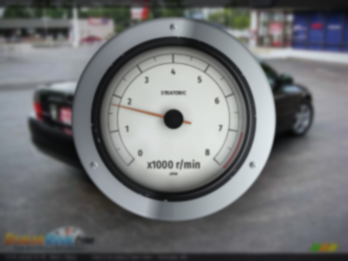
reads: 1750
